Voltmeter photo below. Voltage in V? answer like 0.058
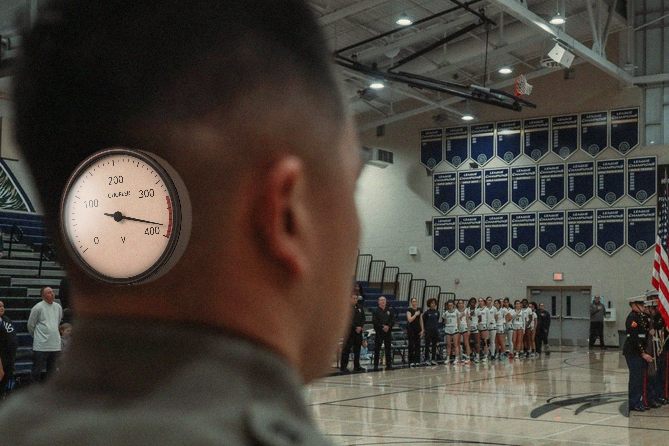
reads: 380
